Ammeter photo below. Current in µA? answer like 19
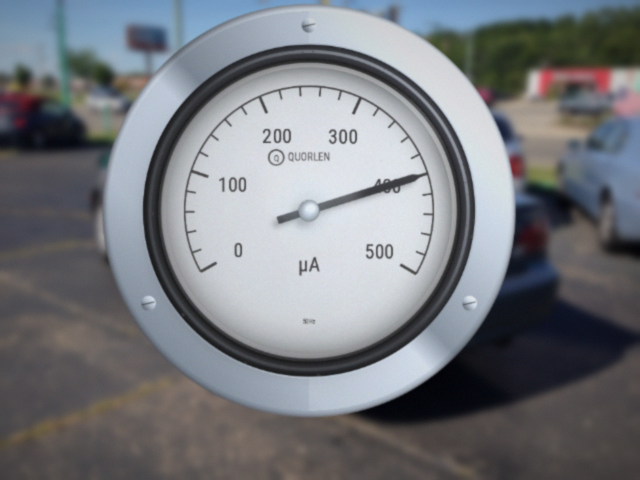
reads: 400
